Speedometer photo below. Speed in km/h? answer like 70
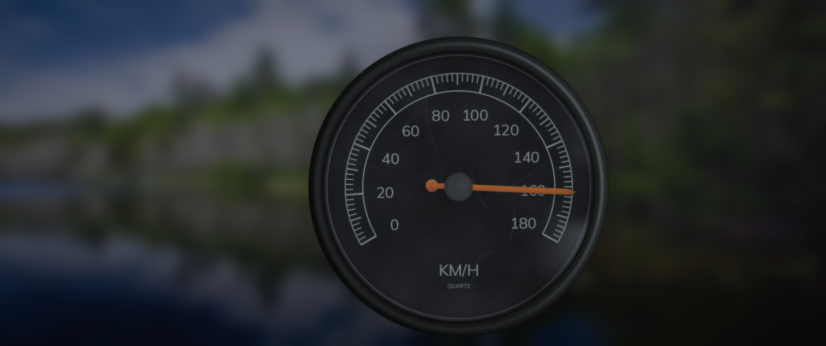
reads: 160
